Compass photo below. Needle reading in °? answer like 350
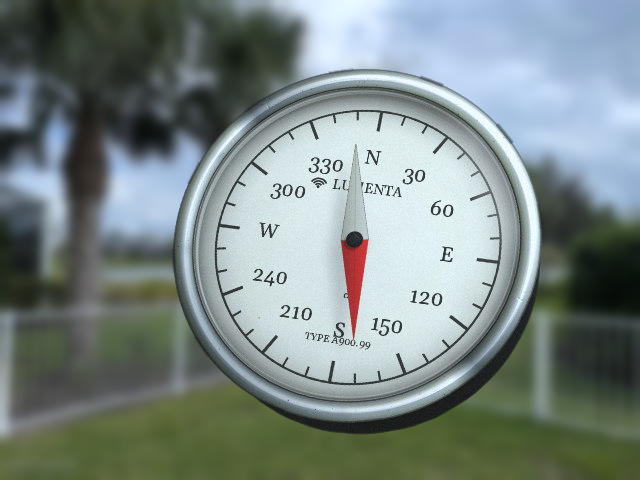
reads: 170
